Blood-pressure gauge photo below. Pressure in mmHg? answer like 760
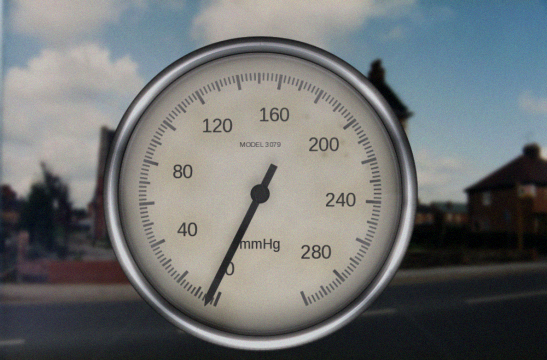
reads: 4
